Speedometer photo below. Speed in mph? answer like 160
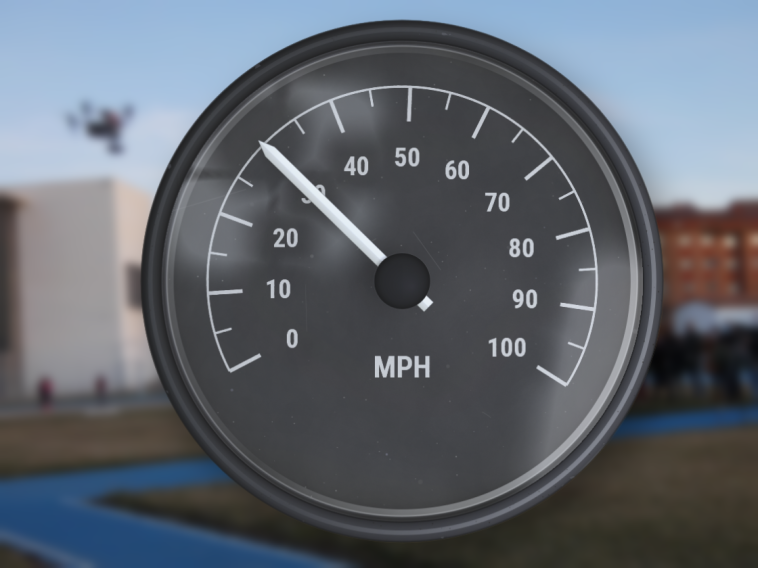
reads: 30
